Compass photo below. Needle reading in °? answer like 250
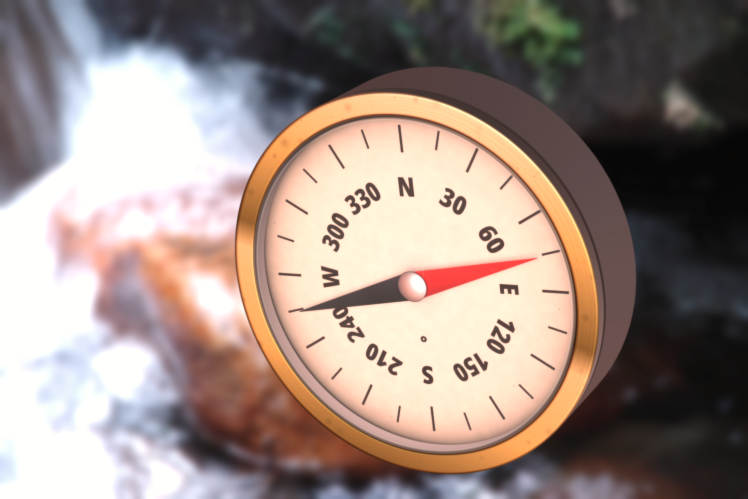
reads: 75
